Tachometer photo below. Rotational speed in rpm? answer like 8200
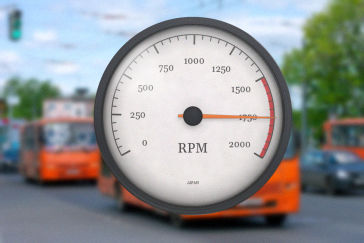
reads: 1750
